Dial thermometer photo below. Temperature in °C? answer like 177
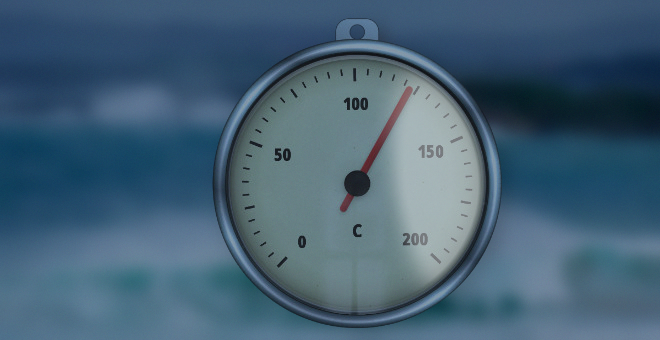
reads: 122.5
